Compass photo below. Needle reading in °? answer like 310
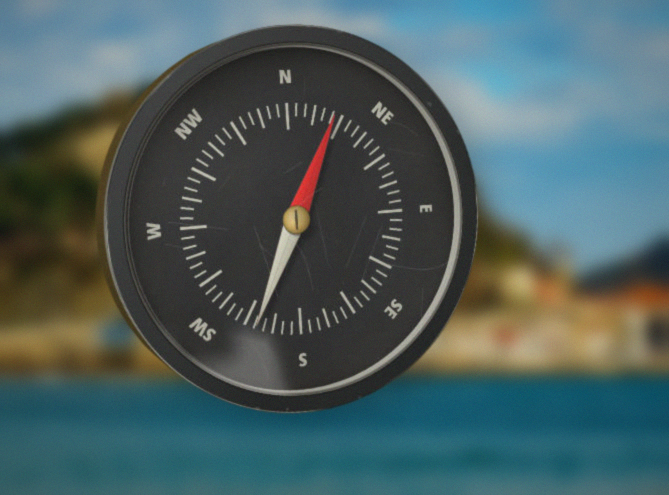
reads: 25
